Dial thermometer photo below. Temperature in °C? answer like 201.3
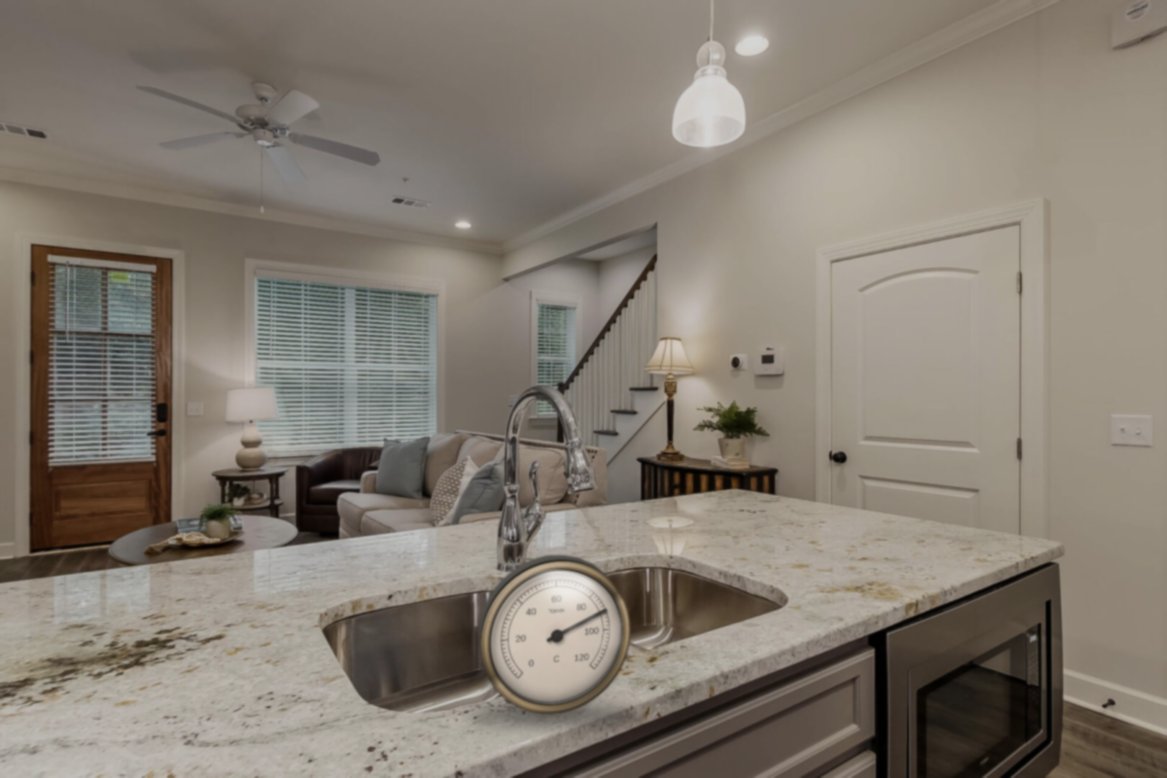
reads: 90
